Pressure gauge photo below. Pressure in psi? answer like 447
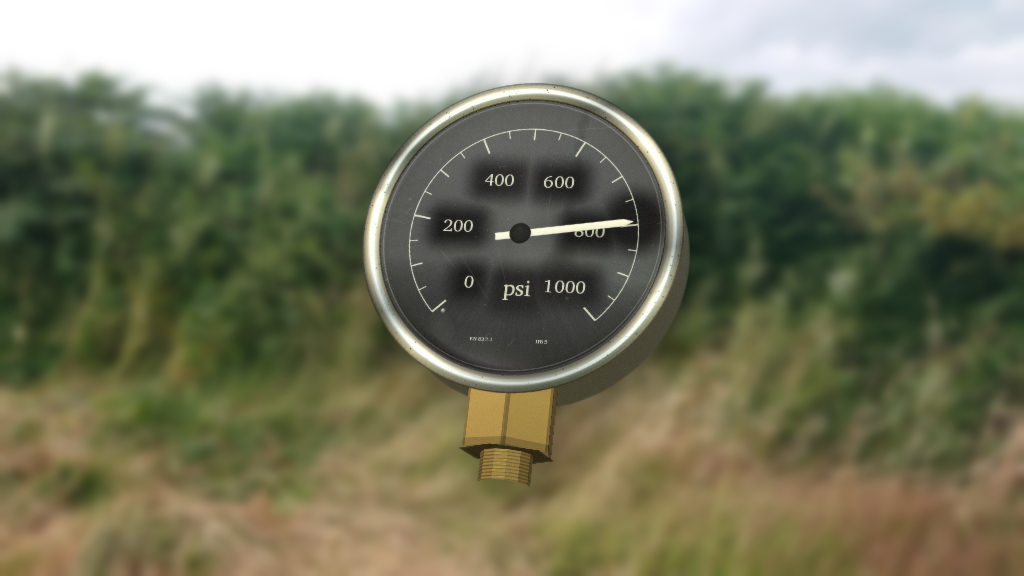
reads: 800
